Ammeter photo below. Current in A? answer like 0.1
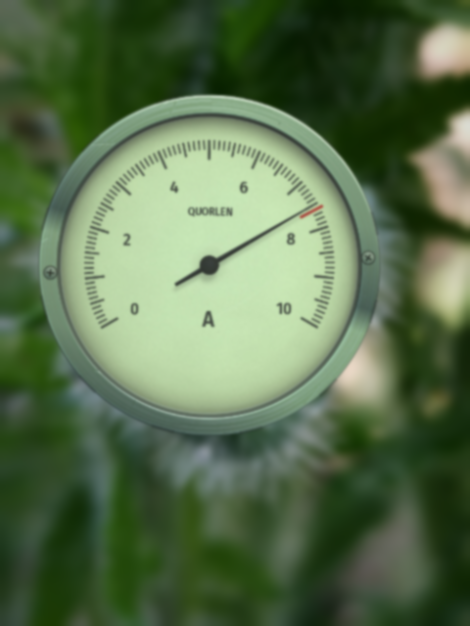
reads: 7.5
